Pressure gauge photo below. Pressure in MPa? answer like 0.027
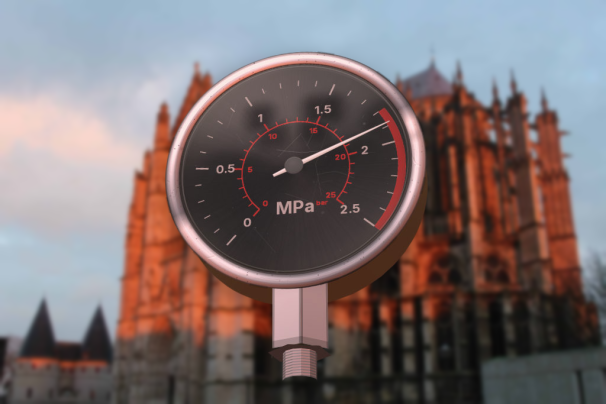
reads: 1.9
